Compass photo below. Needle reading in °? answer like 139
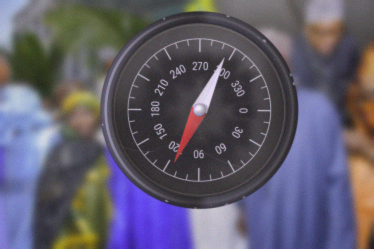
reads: 115
